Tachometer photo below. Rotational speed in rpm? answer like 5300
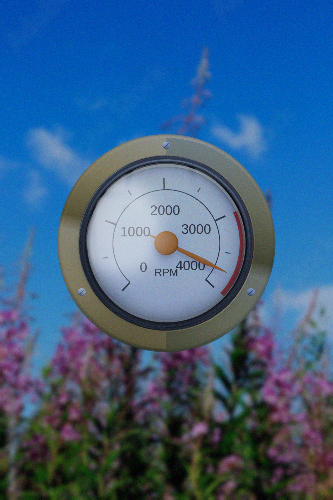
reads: 3750
